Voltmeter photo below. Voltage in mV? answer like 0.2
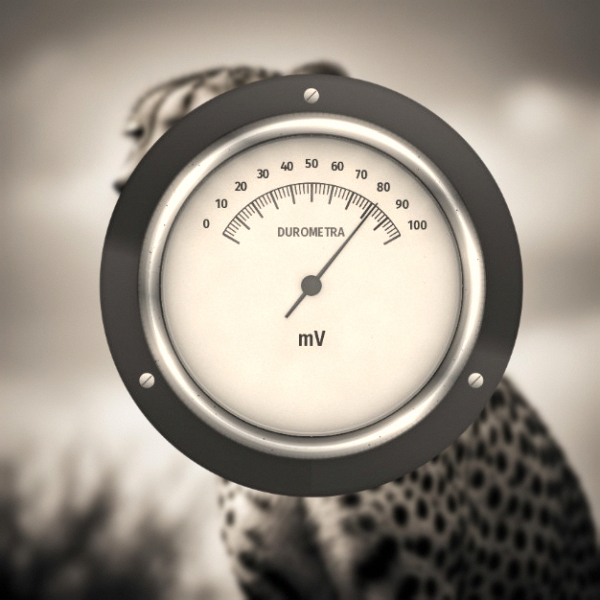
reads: 82
